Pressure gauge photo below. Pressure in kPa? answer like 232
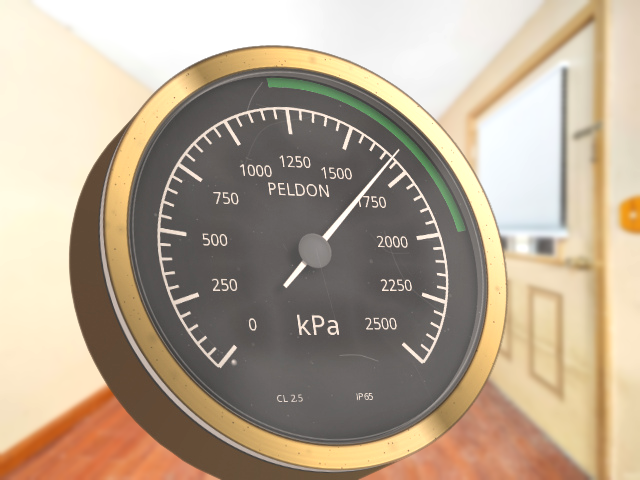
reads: 1675
